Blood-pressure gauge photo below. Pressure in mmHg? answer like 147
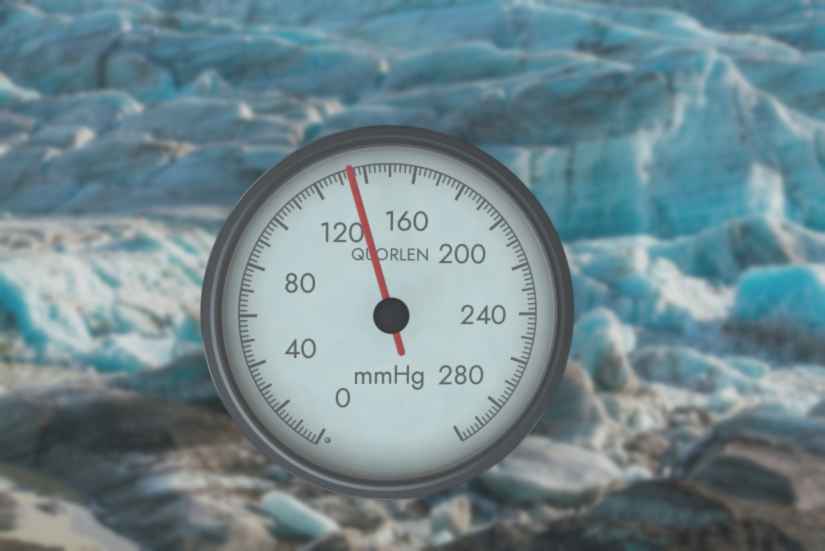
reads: 134
